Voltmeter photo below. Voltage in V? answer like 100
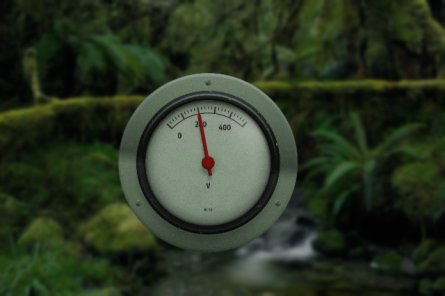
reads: 200
